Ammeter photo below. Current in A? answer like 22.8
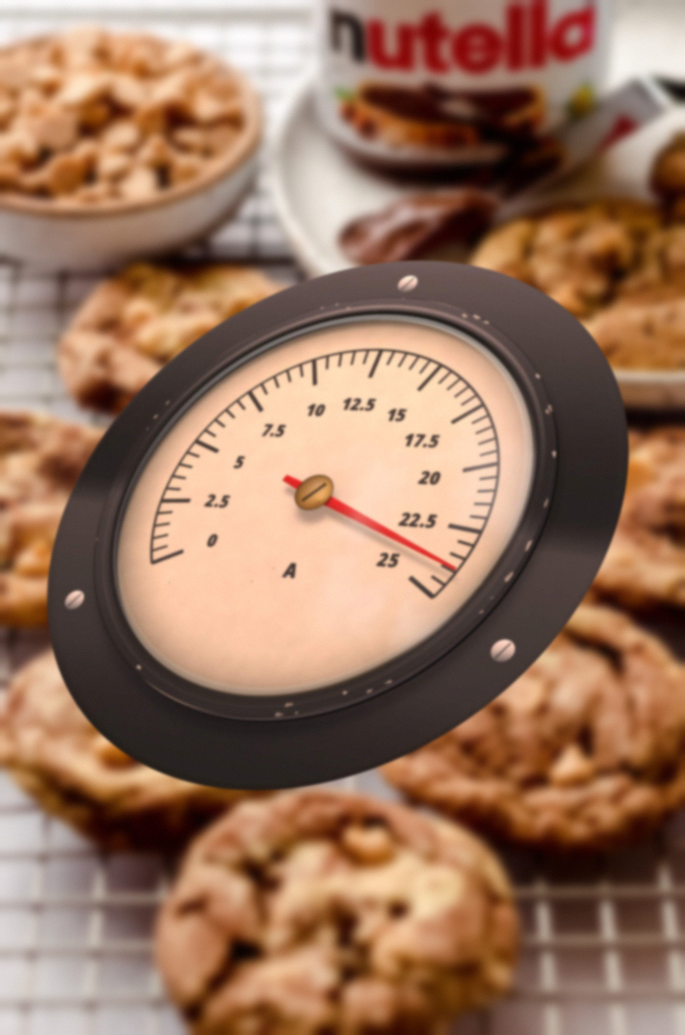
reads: 24
